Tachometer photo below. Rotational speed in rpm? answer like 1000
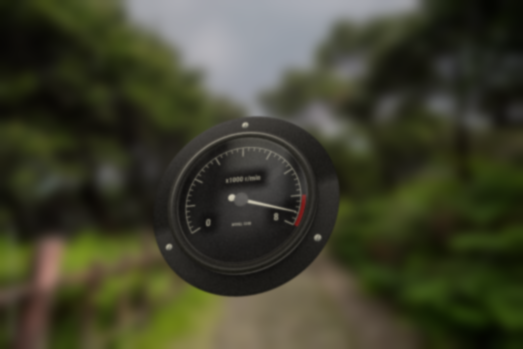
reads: 7600
